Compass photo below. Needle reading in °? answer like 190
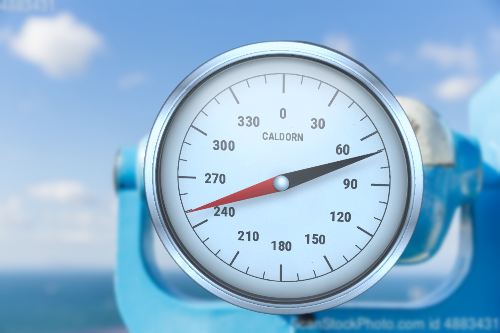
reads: 250
